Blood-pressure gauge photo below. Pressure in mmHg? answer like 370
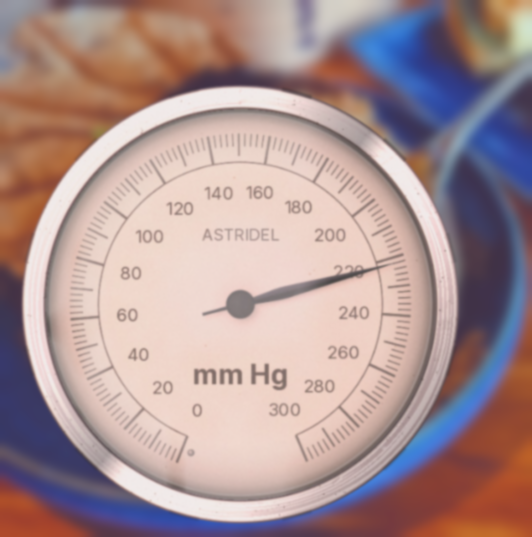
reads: 222
